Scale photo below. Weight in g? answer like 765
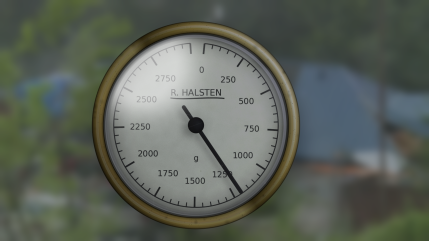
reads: 1200
